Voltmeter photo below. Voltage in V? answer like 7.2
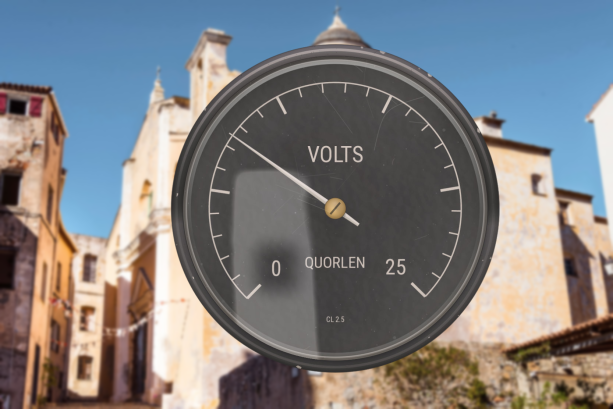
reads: 7.5
